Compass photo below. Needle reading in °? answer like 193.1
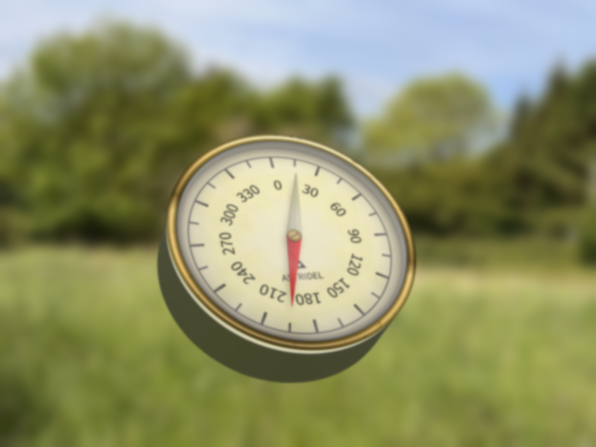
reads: 195
